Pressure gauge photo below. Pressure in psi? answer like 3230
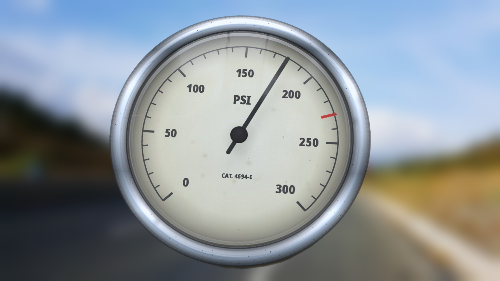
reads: 180
